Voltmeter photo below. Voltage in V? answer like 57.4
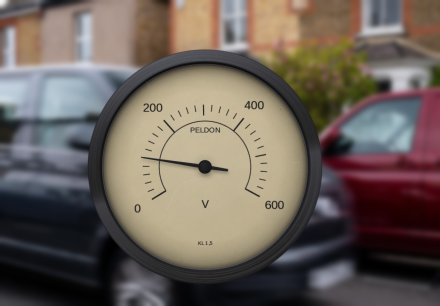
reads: 100
